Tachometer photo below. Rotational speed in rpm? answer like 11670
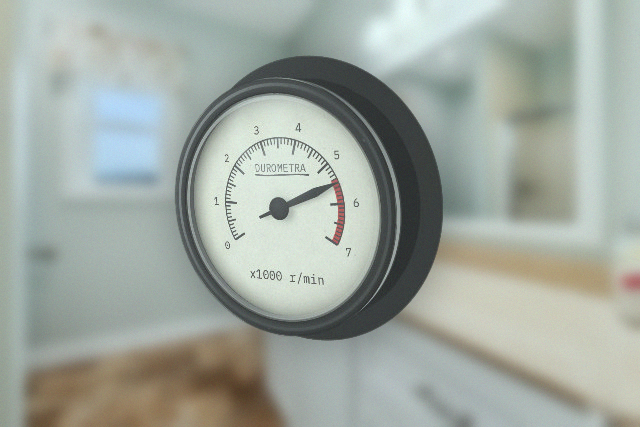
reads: 5500
